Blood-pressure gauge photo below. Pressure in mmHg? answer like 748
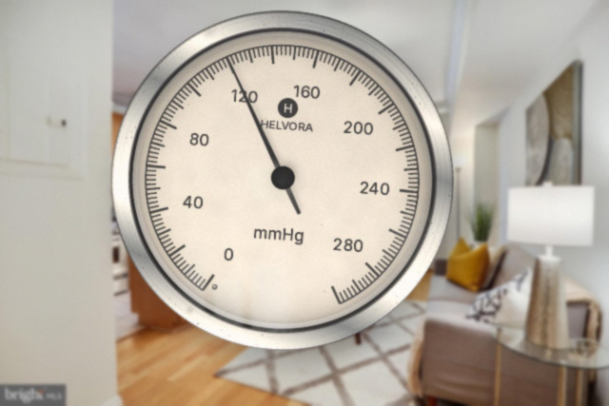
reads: 120
